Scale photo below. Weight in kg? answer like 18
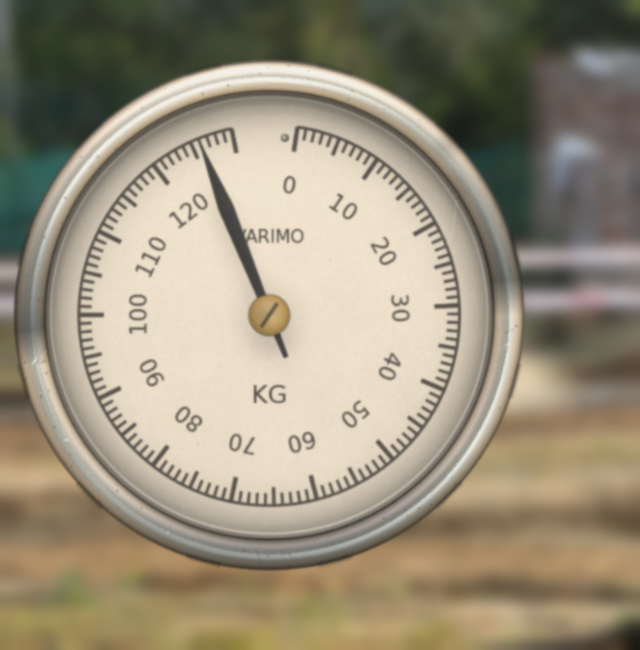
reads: 126
